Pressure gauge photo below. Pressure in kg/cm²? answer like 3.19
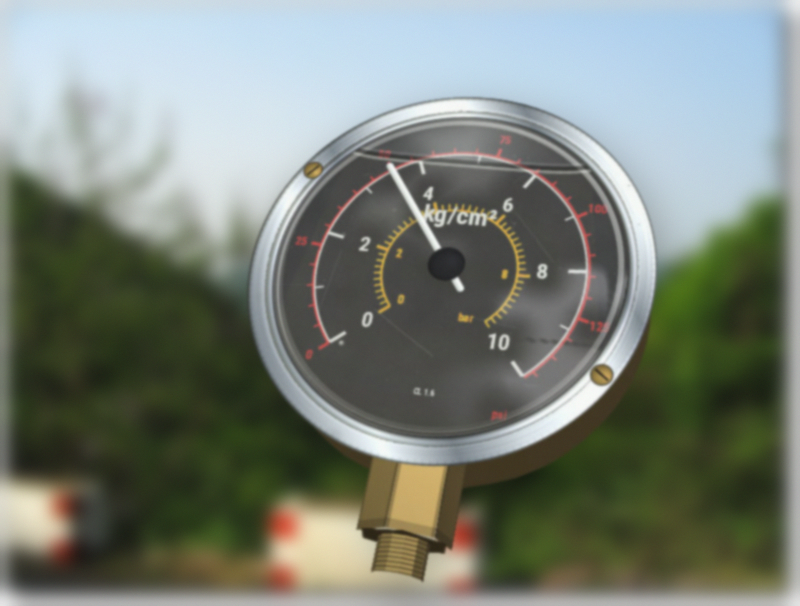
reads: 3.5
